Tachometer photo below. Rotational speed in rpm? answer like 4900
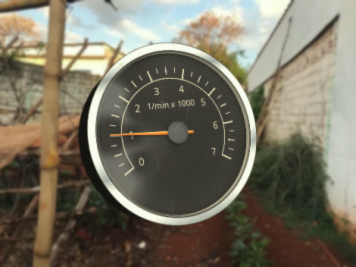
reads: 1000
